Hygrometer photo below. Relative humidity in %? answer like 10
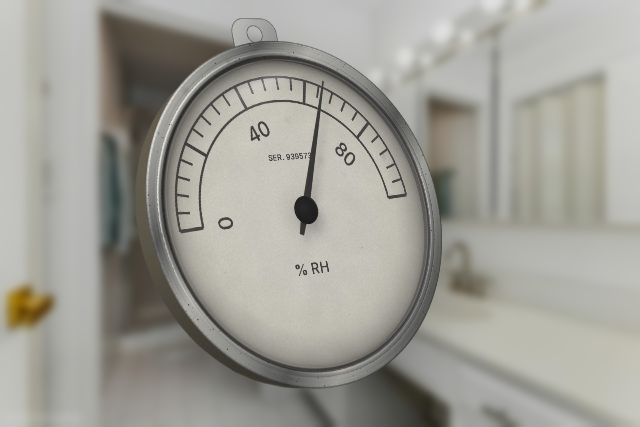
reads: 64
